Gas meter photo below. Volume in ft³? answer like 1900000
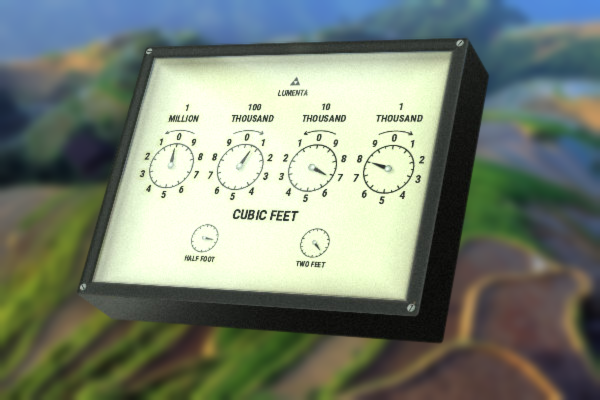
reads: 6800
